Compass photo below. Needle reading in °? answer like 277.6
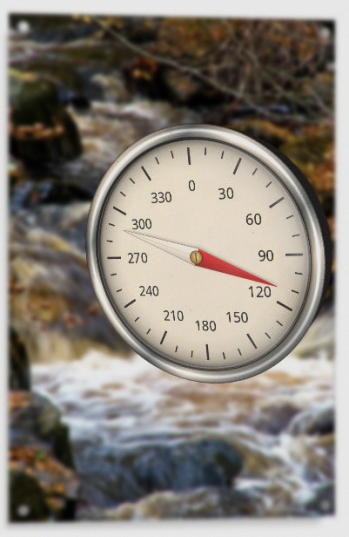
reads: 110
